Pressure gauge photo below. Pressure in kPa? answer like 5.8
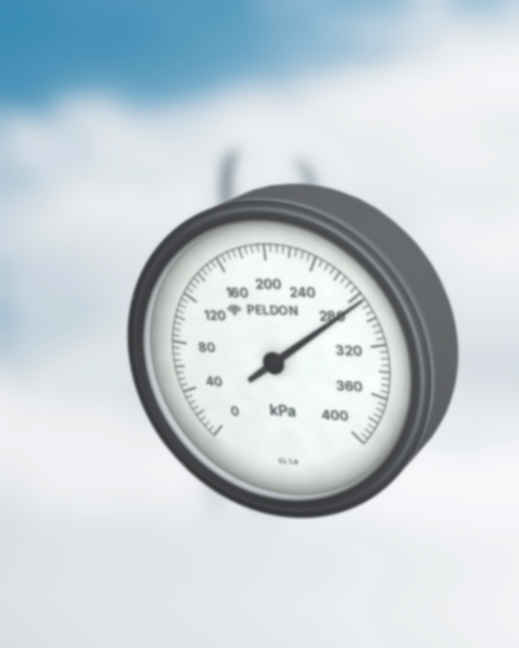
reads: 285
